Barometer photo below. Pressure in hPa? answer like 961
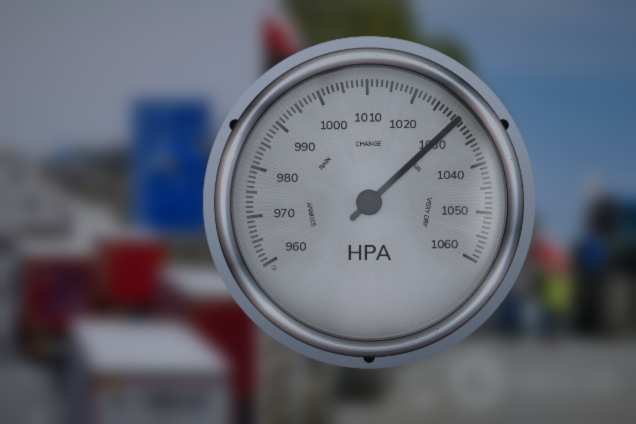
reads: 1030
